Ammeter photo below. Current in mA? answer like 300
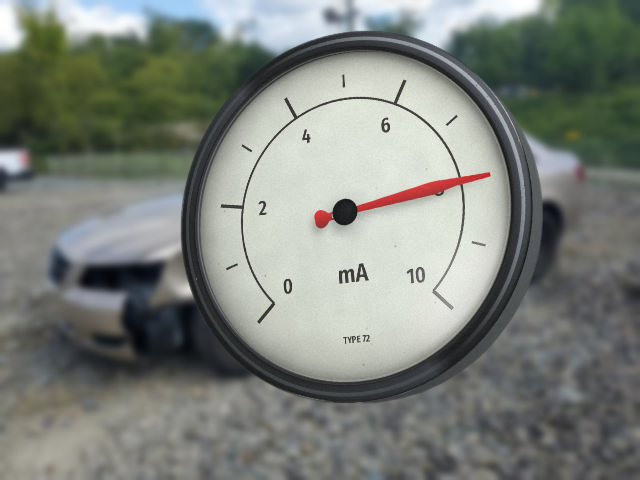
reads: 8
